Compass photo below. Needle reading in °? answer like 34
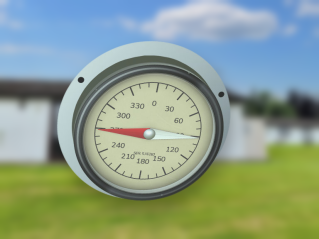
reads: 270
